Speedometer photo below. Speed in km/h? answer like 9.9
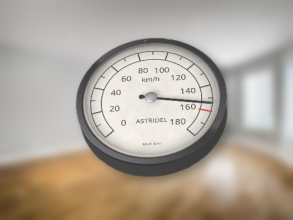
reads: 155
